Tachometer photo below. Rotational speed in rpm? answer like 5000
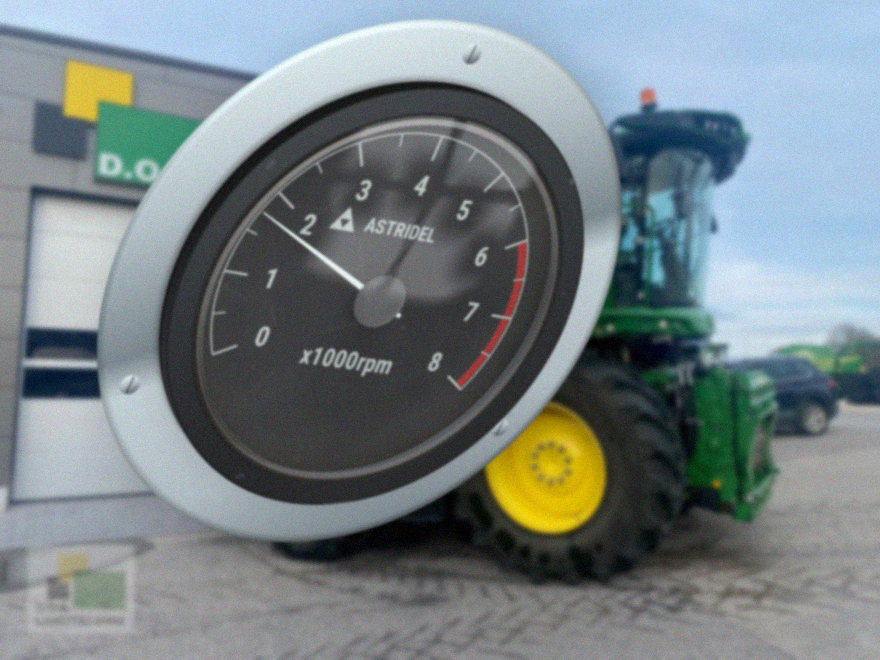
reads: 1750
